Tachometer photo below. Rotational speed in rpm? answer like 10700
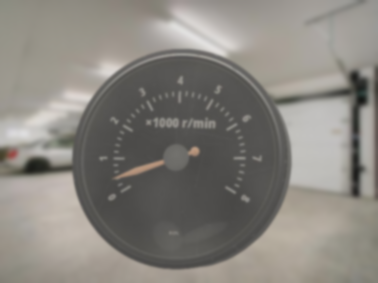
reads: 400
